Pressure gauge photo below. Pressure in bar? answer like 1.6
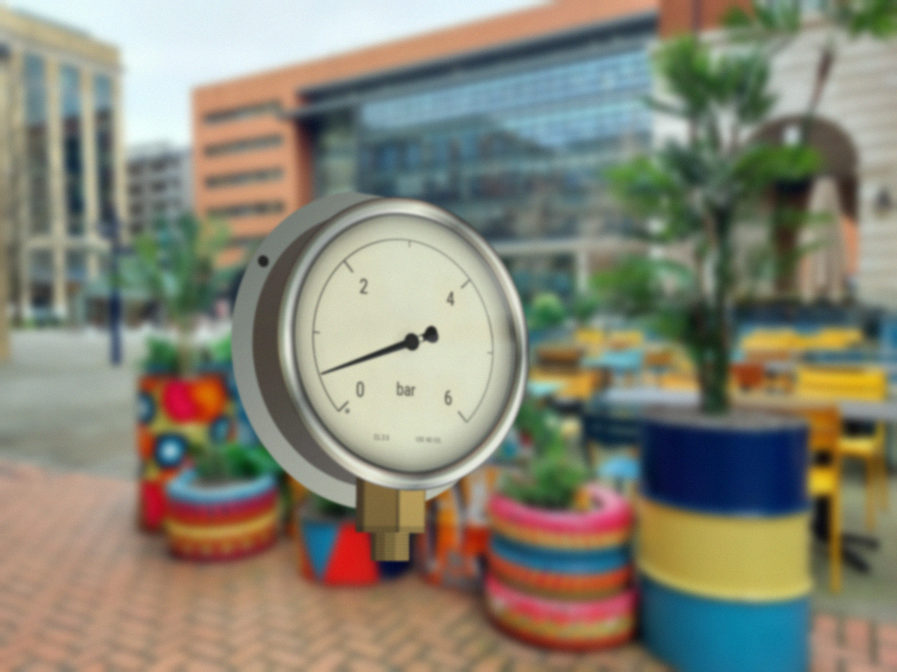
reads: 0.5
